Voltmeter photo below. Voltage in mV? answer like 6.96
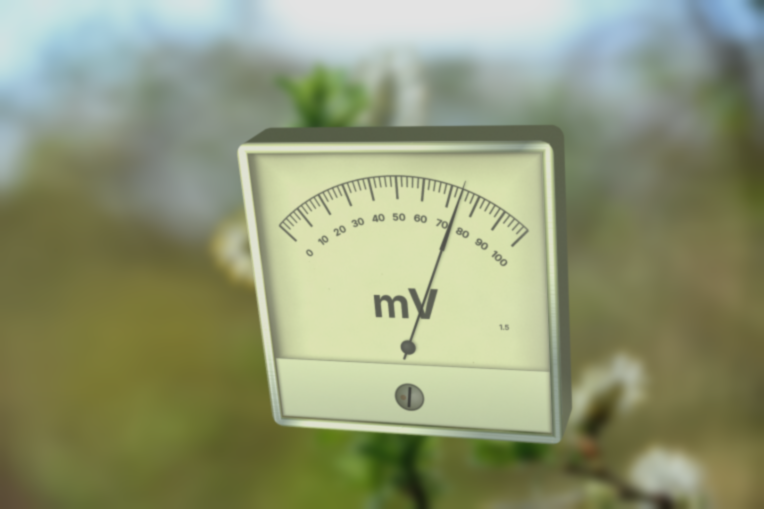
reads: 74
